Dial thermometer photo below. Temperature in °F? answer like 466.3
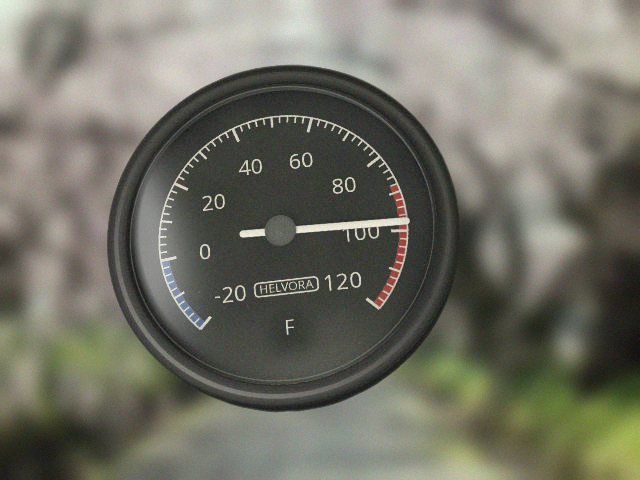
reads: 98
